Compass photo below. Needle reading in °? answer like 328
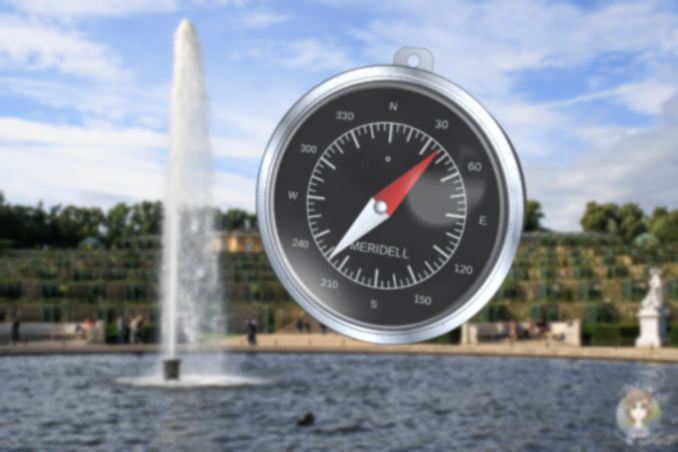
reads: 40
